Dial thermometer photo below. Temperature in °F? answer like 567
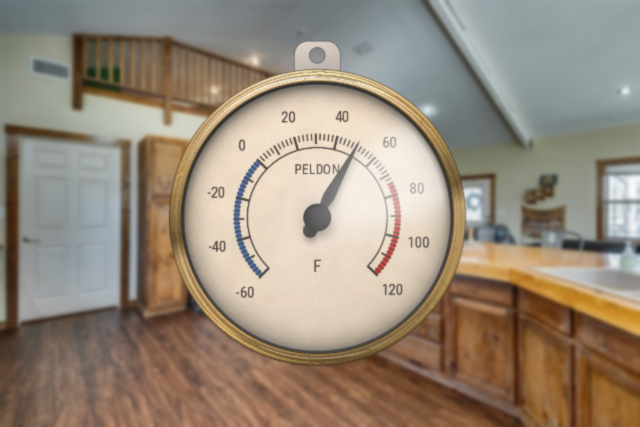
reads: 50
